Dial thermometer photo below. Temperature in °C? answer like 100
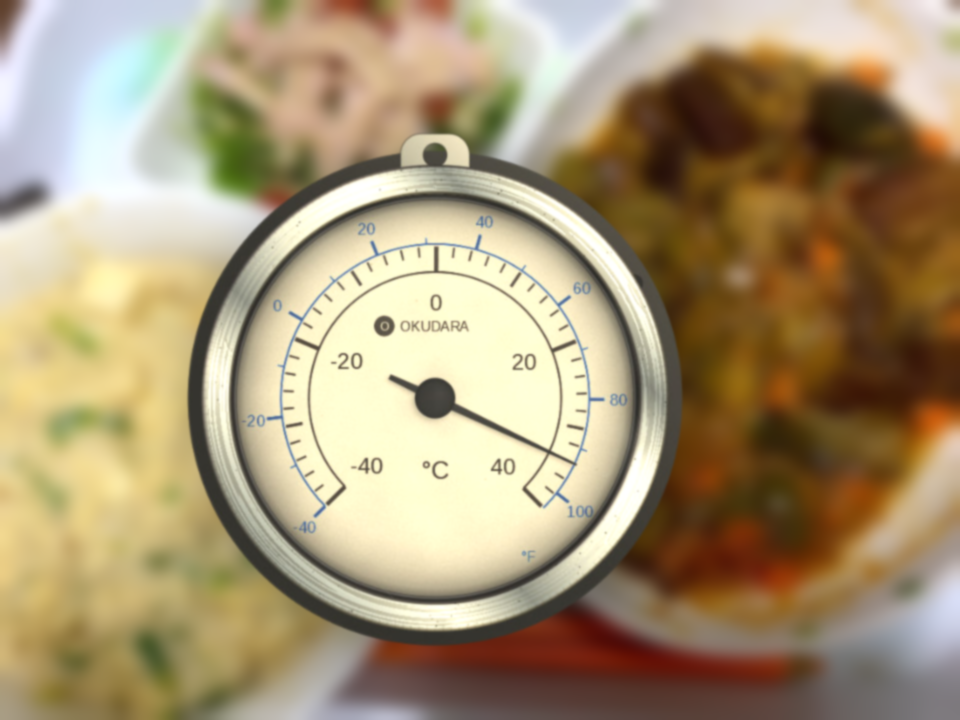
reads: 34
